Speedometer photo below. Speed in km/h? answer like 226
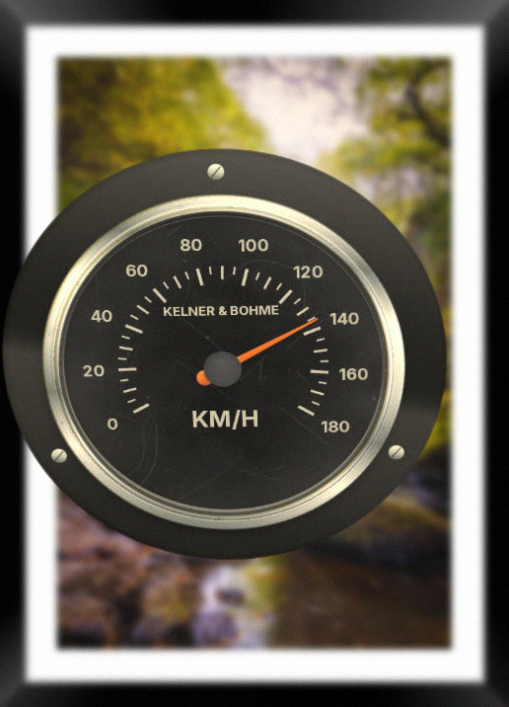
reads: 135
